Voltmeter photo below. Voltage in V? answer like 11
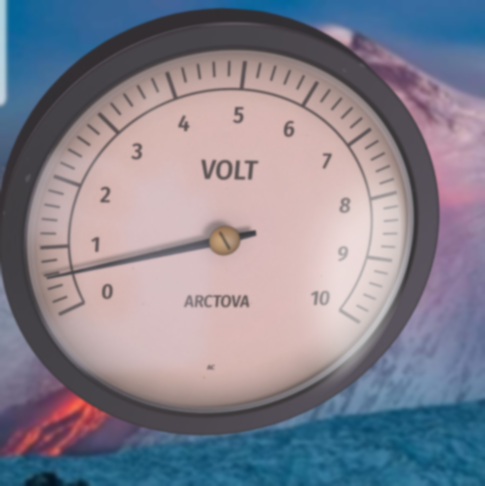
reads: 0.6
